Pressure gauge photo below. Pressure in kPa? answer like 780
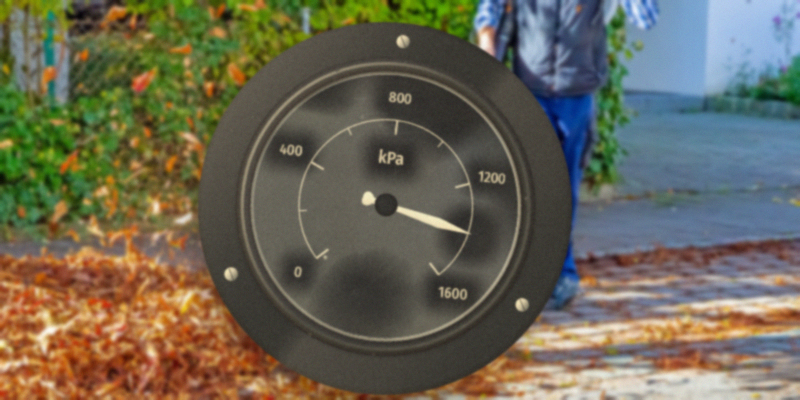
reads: 1400
